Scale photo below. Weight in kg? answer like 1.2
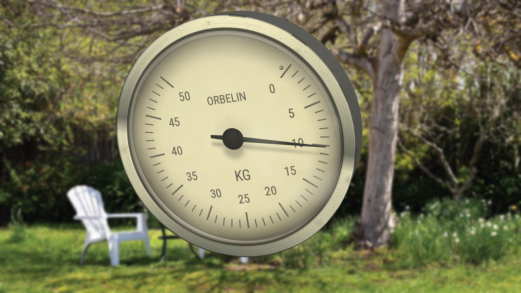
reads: 10
